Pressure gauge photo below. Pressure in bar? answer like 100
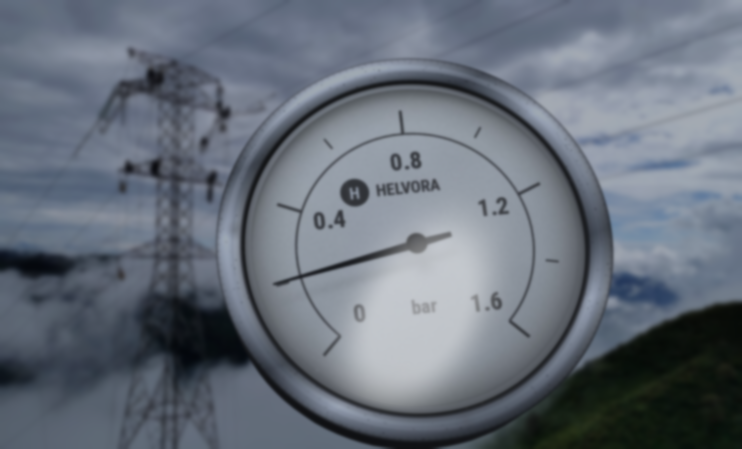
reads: 0.2
